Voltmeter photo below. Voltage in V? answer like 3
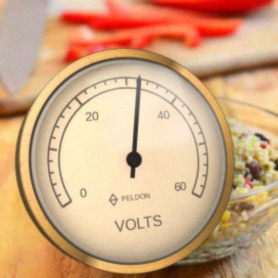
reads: 32
